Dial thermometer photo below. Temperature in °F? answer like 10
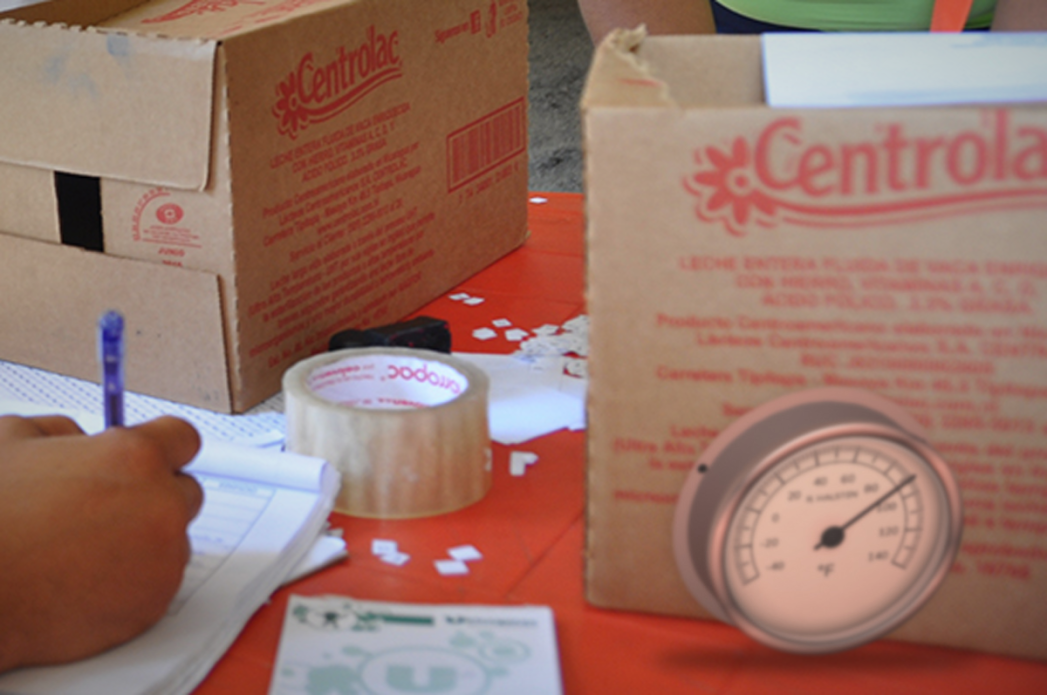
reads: 90
